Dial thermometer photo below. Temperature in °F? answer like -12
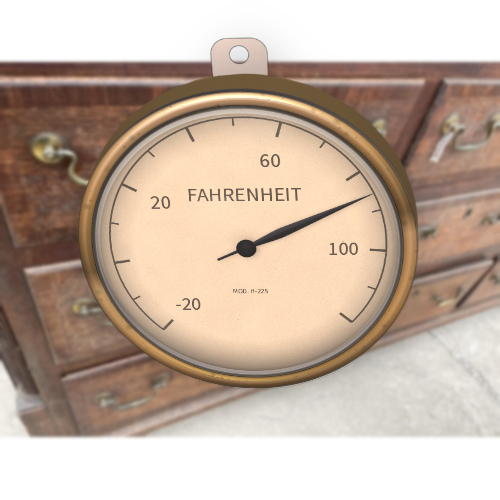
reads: 85
